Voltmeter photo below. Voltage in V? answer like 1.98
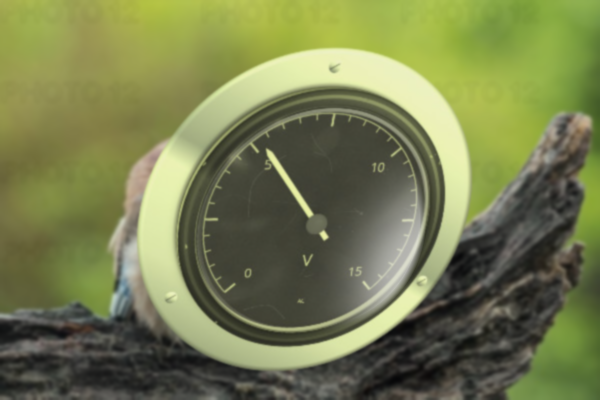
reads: 5.25
